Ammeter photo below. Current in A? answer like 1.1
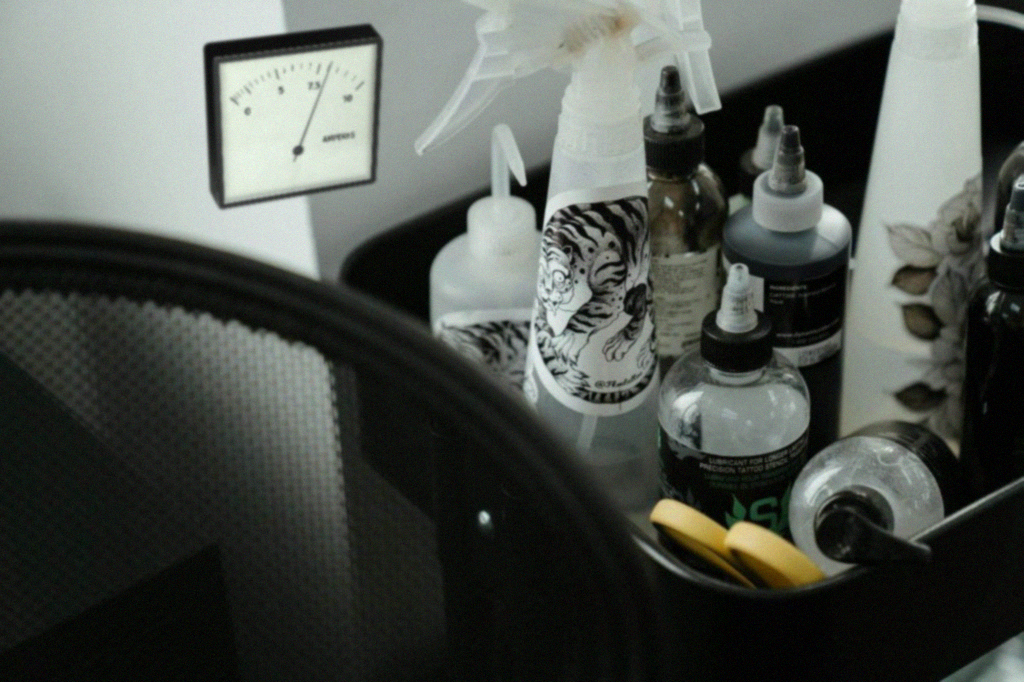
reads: 8
